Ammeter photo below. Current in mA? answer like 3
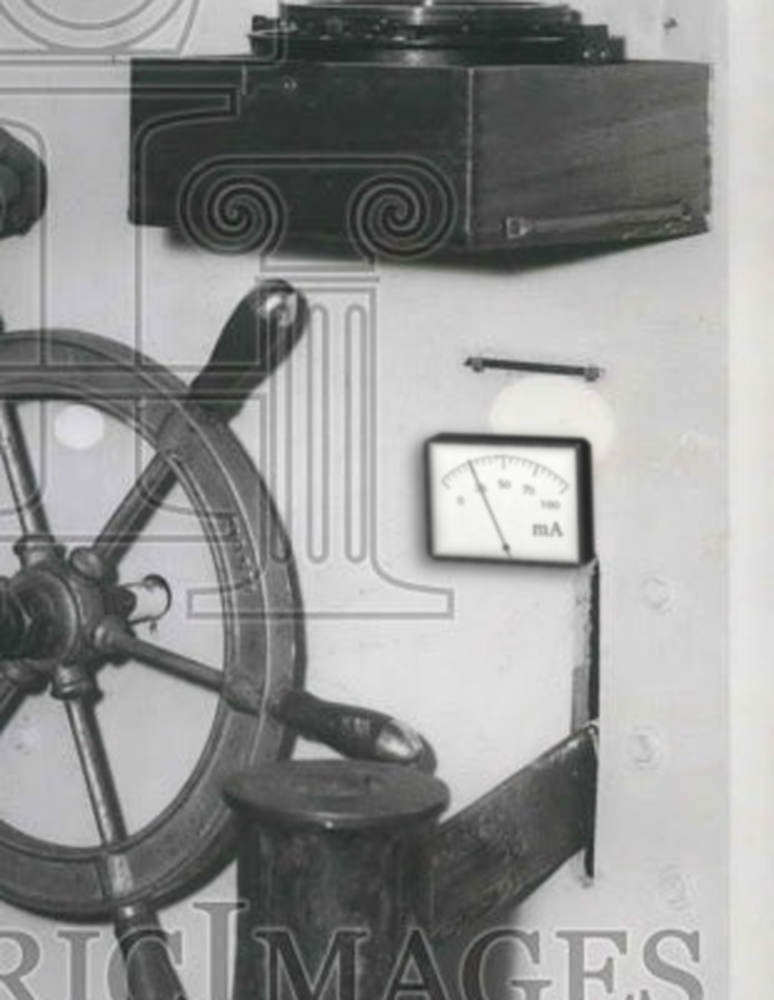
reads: 25
